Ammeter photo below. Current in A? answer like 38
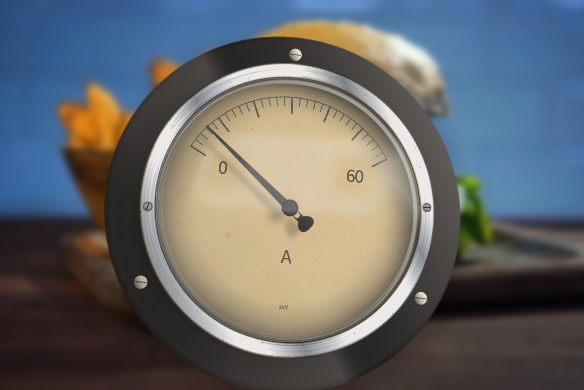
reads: 6
